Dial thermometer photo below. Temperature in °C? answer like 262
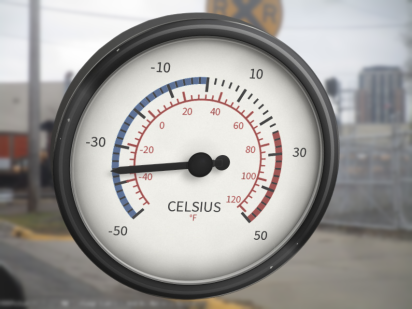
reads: -36
